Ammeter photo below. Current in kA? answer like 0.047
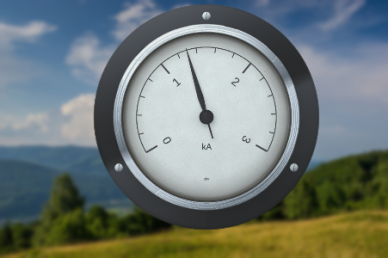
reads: 1.3
